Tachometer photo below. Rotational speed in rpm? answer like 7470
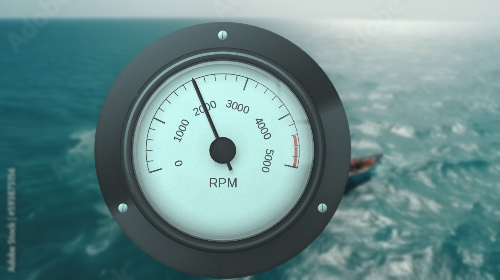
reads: 2000
